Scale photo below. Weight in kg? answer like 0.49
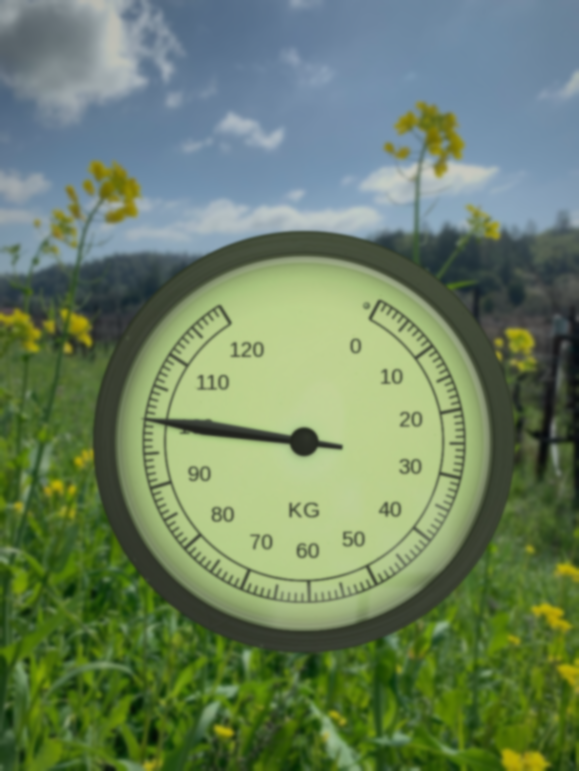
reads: 100
